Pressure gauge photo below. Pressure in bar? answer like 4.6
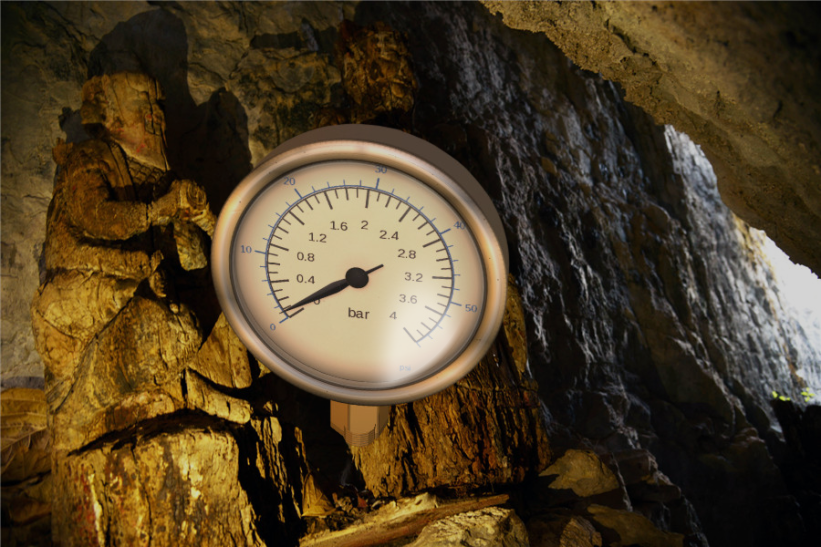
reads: 0.1
